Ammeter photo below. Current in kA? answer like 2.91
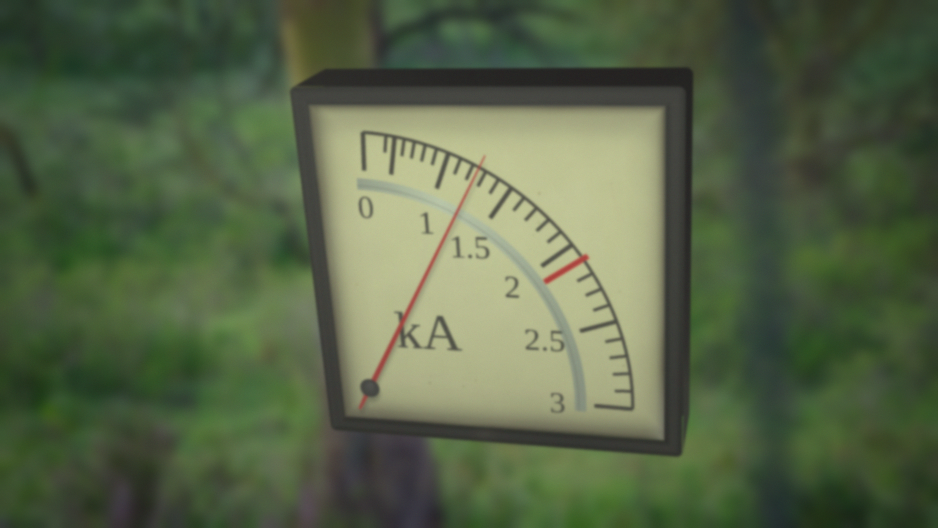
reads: 1.25
